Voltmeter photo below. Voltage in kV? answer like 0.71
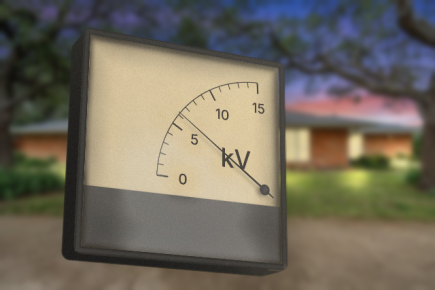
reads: 6
